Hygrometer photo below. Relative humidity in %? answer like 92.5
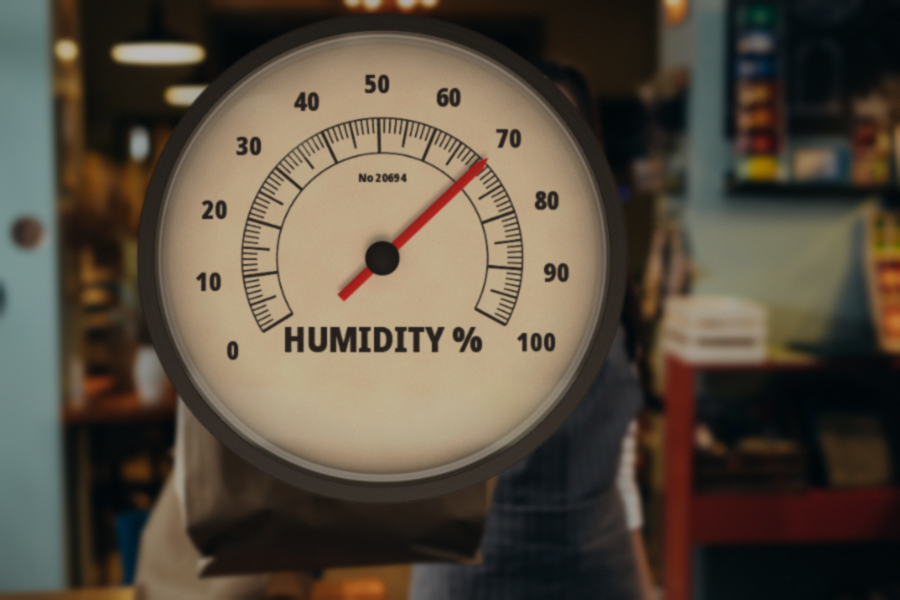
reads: 70
